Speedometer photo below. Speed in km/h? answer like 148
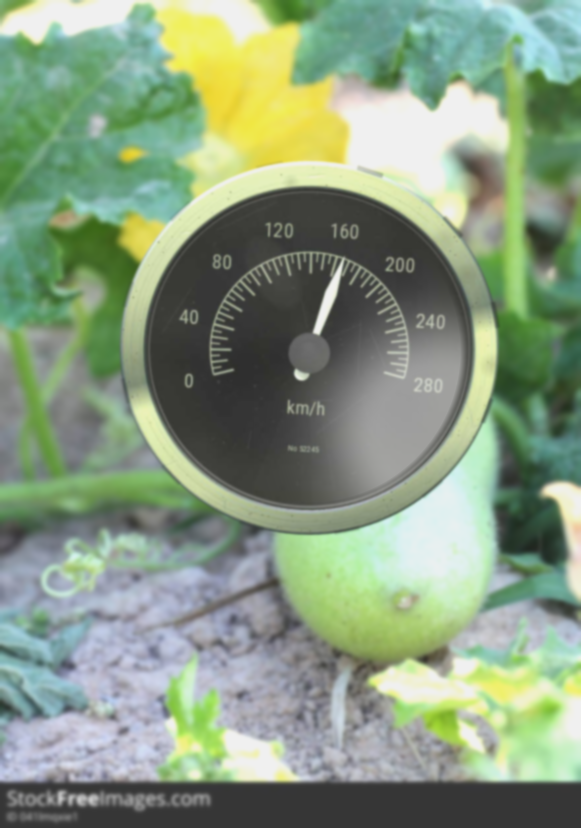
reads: 165
